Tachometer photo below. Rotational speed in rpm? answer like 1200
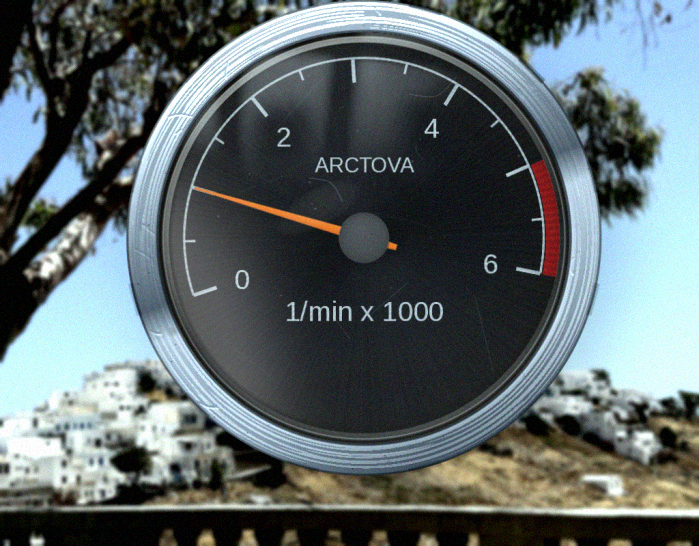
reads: 1000
